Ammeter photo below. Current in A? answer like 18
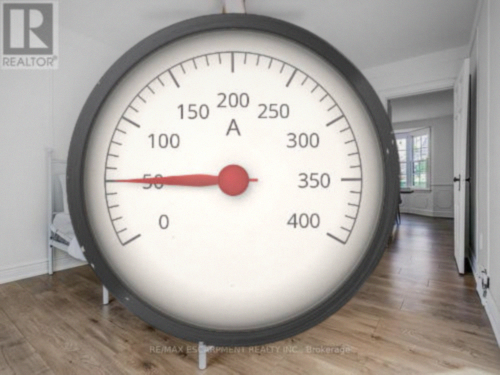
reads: 50
